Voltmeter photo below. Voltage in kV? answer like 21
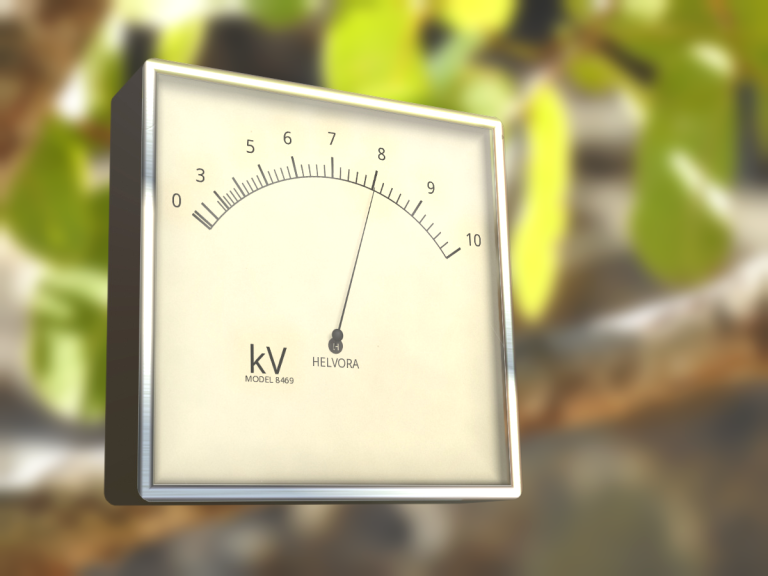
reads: 8
